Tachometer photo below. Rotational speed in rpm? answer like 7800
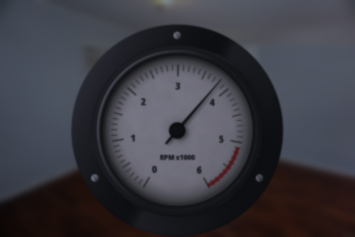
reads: 3800
